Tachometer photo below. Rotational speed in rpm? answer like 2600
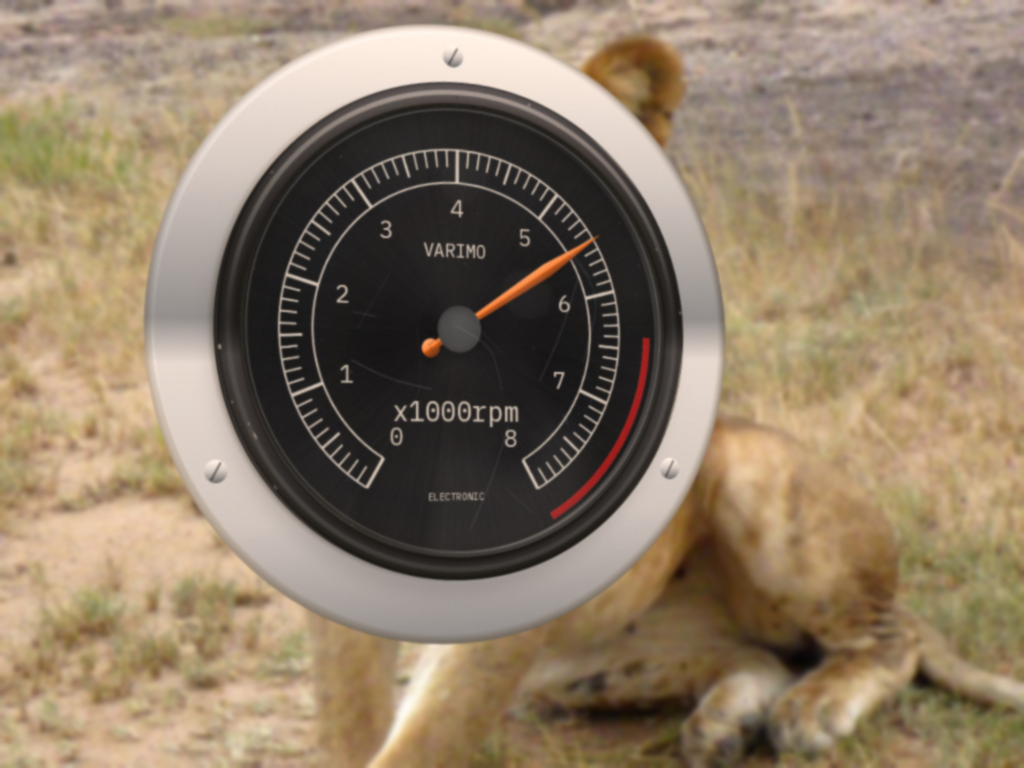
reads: 5500
